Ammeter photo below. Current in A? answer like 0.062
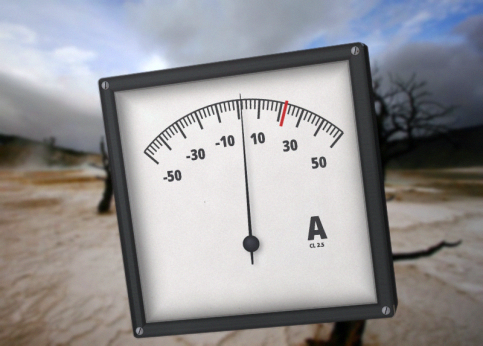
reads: 2
